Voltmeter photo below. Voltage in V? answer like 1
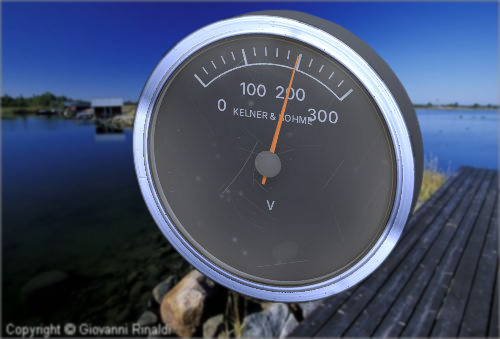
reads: 200
